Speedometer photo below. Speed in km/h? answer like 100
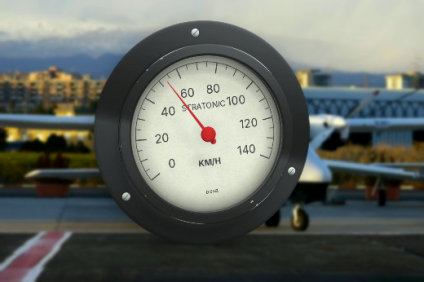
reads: 52.5
